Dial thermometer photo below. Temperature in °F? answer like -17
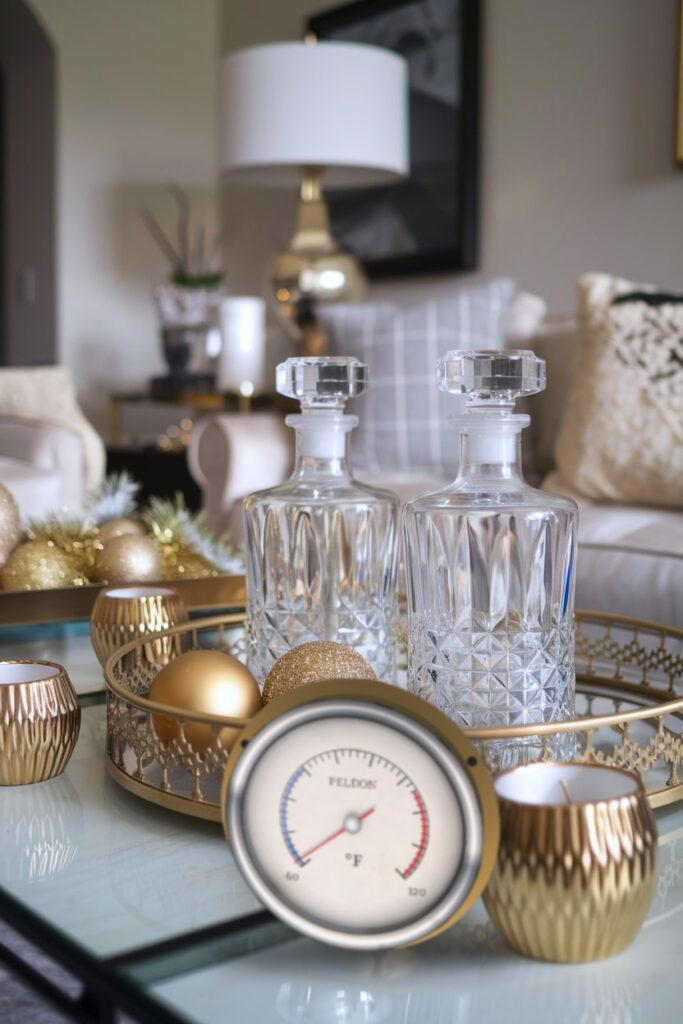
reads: -56
